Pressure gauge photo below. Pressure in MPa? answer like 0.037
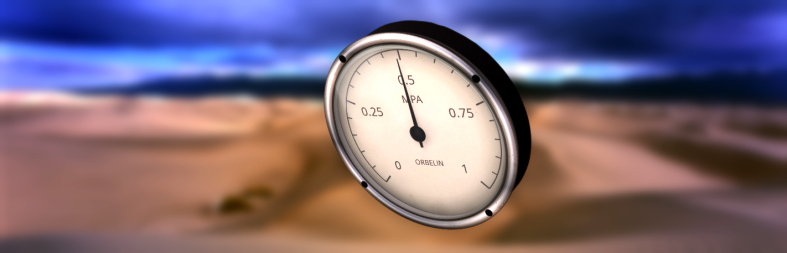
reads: 0.5
